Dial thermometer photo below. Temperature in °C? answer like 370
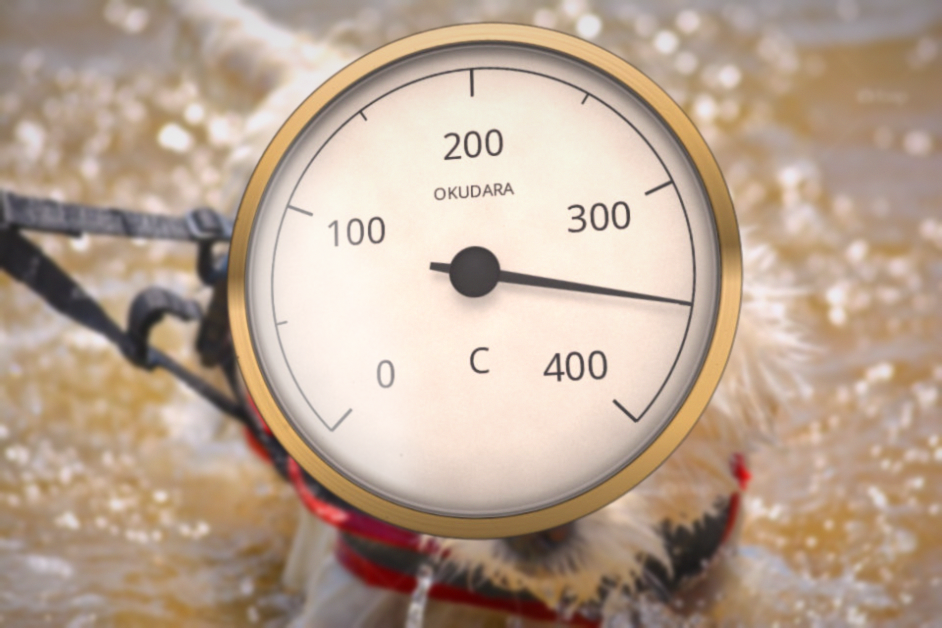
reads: 350
